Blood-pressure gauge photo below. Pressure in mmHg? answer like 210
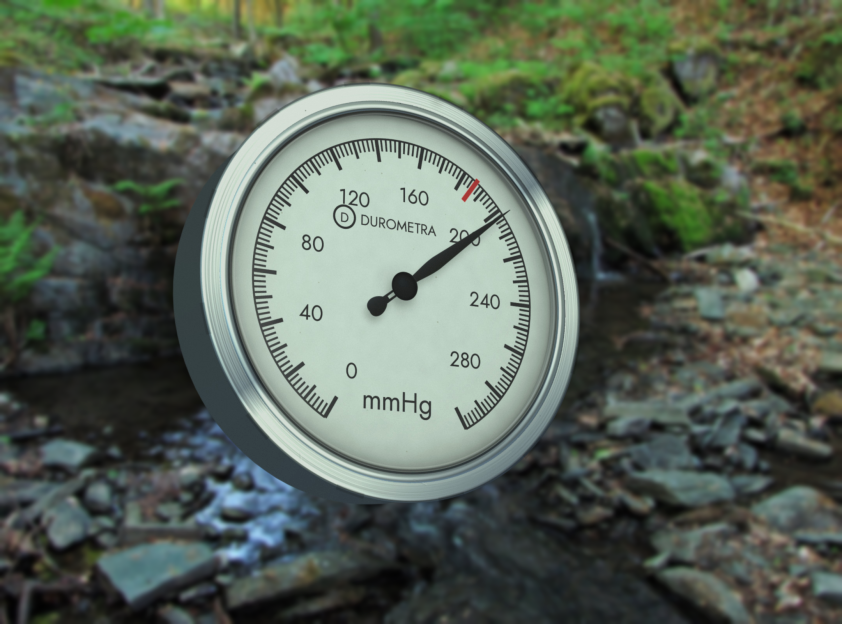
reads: 202
